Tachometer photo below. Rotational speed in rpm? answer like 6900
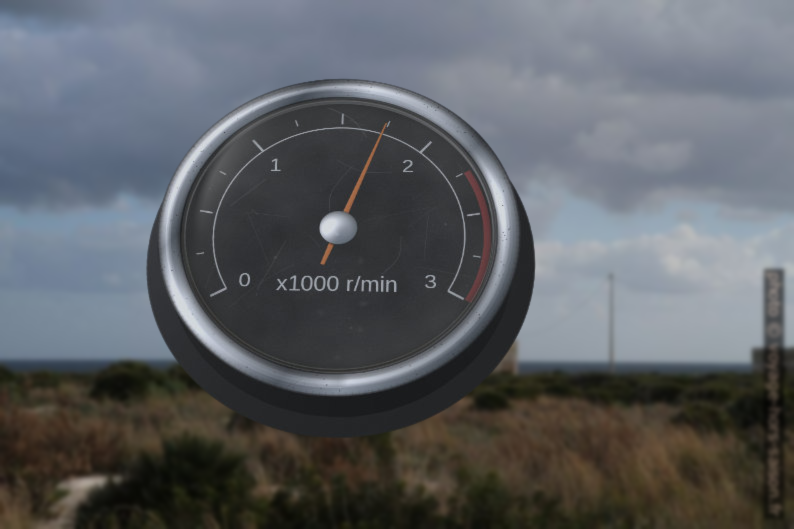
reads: 1750
